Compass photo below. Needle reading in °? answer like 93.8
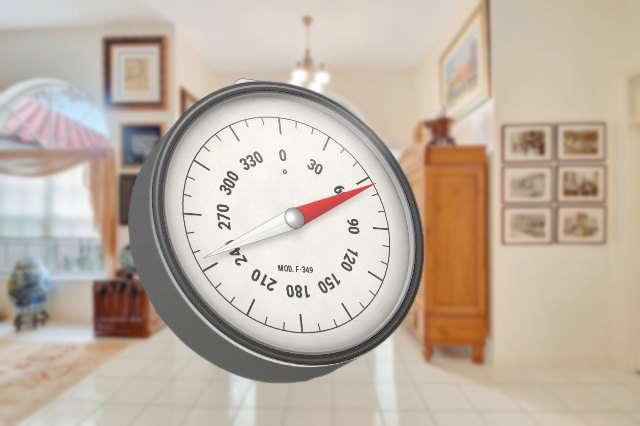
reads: 65
